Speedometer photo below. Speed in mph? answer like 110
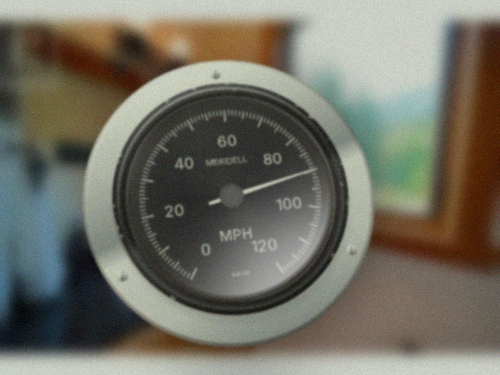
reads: 90
